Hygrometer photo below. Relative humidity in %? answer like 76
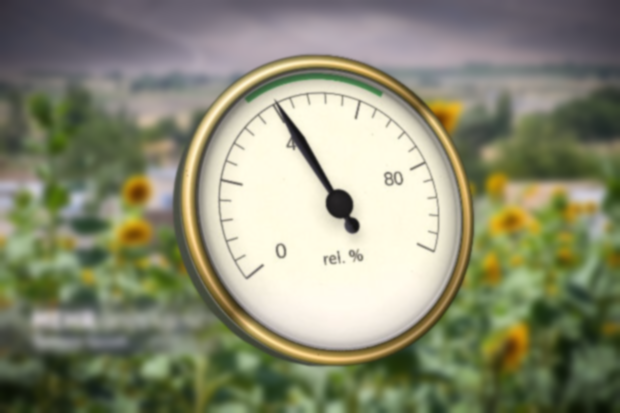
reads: 40
